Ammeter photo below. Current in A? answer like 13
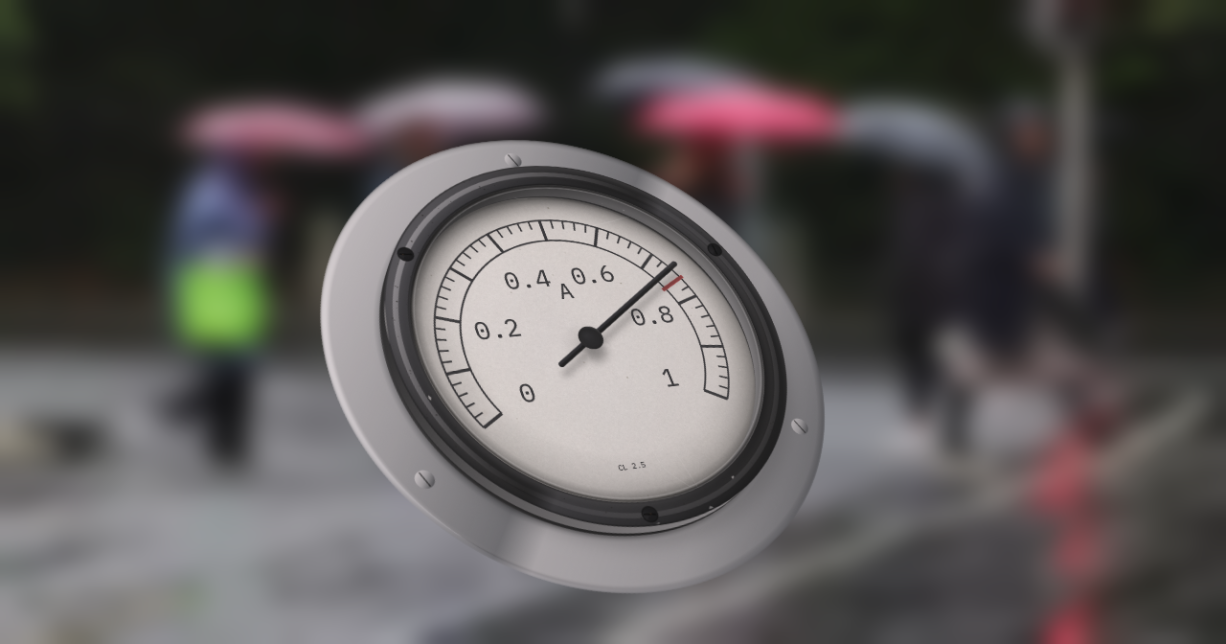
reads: 0.74
